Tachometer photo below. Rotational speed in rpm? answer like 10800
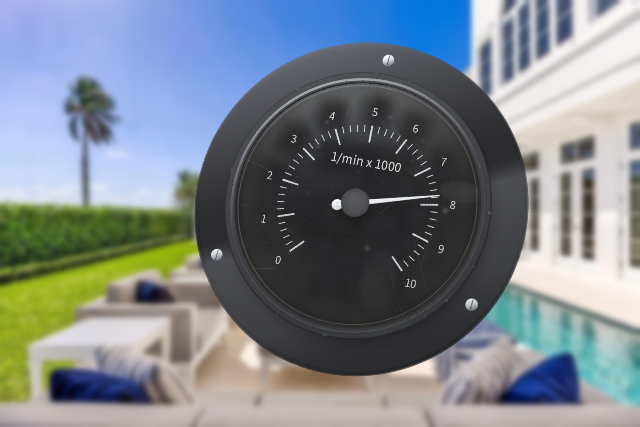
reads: 7800
